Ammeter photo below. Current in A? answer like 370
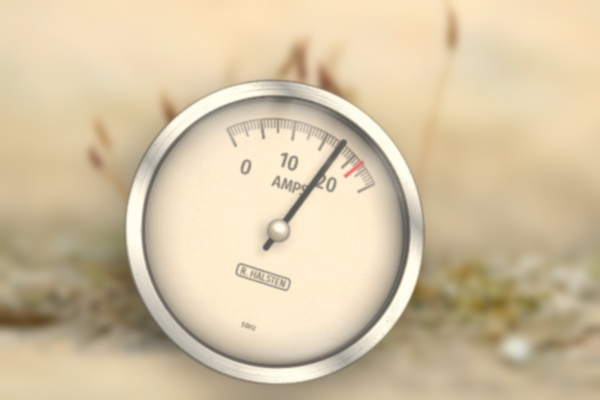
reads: 17.5
